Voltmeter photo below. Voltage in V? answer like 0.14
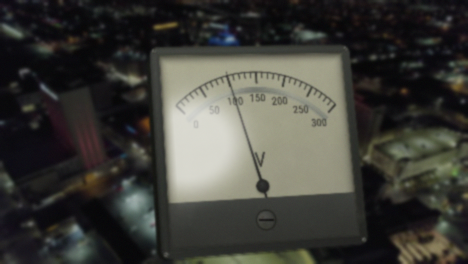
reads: 100
